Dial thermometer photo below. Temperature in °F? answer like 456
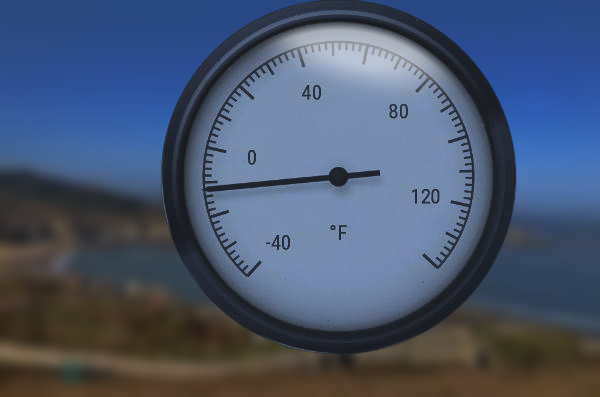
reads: -12
